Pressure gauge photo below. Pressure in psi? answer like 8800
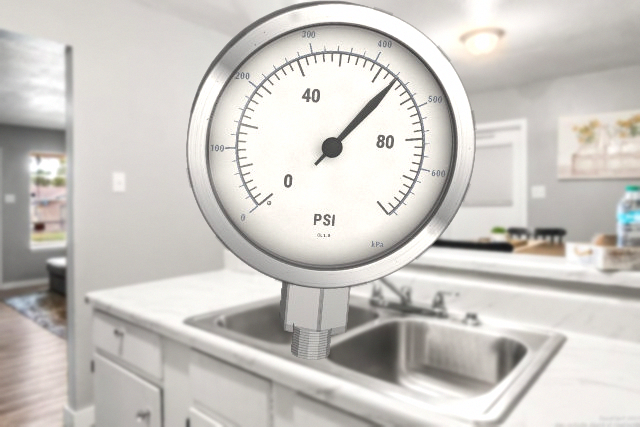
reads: 64
